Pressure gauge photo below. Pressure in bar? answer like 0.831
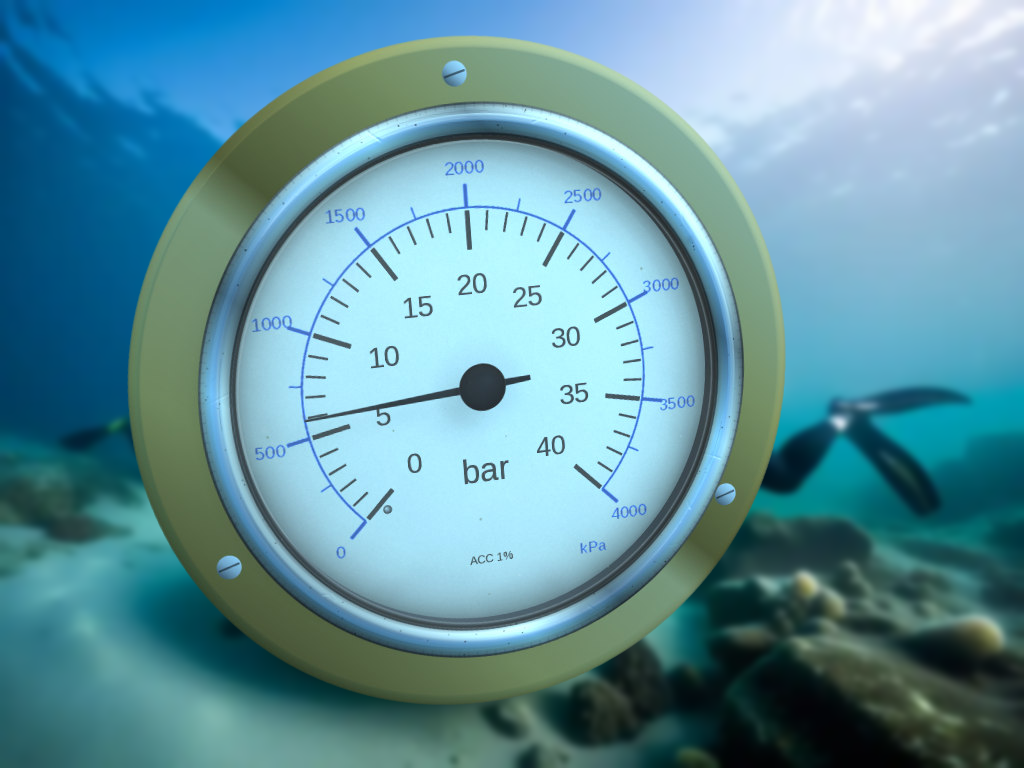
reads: 6
